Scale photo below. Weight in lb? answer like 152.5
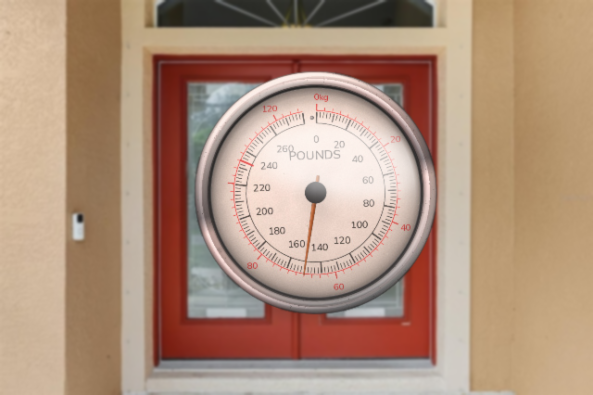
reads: 150
